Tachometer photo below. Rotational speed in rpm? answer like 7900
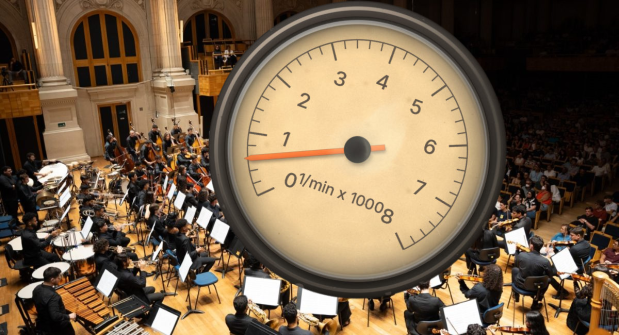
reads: 600
